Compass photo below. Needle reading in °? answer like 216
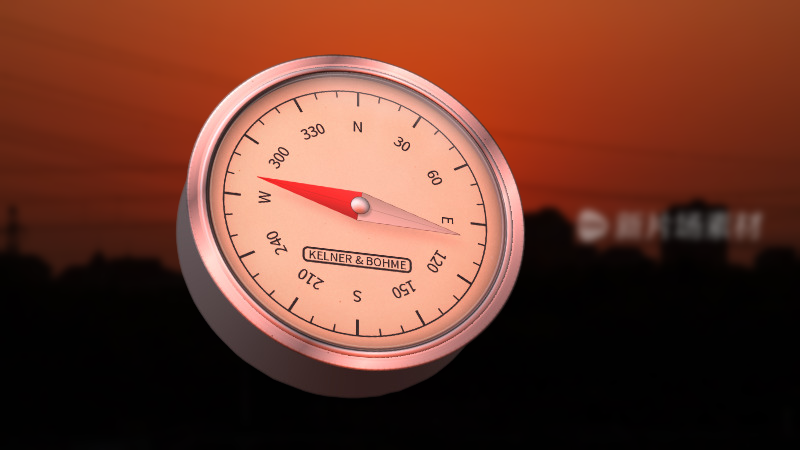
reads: 280
